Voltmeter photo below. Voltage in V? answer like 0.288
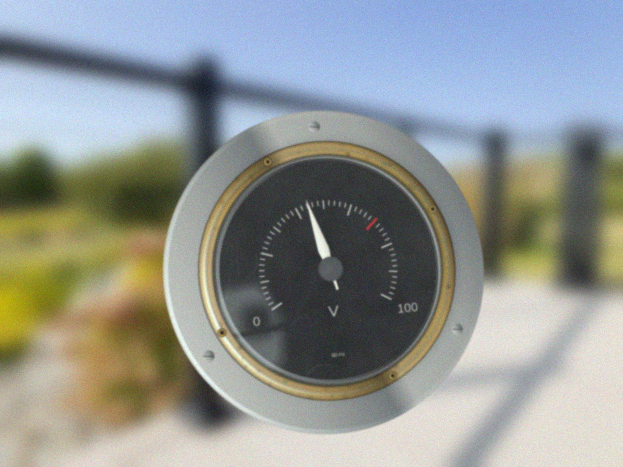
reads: 44
